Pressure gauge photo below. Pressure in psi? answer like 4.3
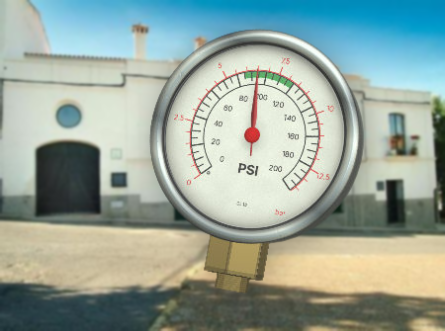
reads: 95
